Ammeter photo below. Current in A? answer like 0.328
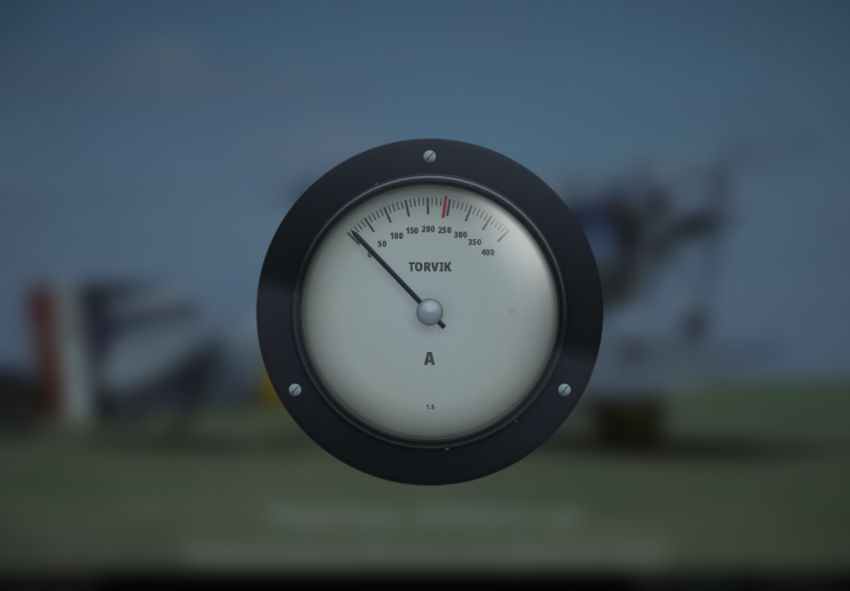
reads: 10
